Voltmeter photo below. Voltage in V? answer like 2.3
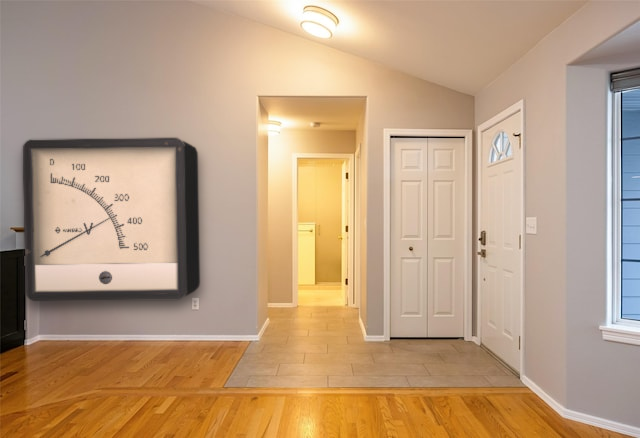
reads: 350
